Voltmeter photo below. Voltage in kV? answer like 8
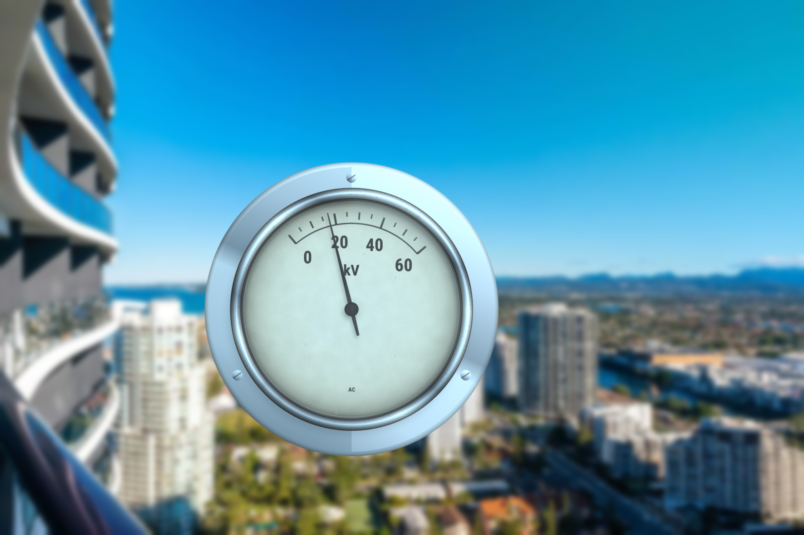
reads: 17.5
